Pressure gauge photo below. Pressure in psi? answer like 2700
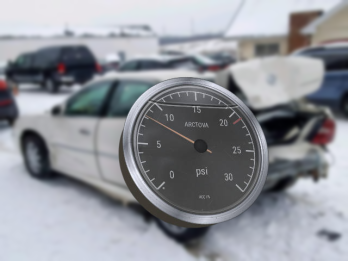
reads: 8
